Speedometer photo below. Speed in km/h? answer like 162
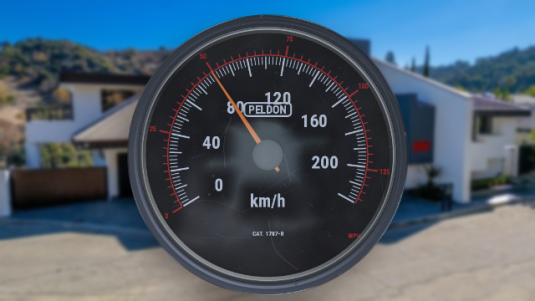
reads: 80
